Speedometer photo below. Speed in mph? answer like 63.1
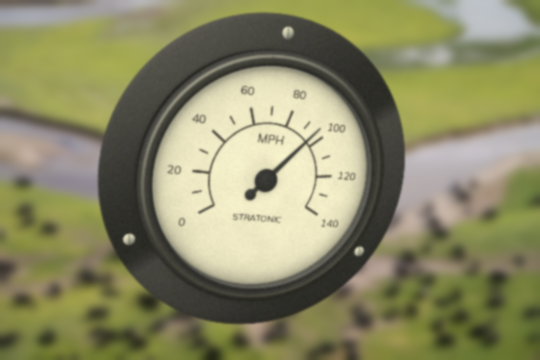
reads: 95
